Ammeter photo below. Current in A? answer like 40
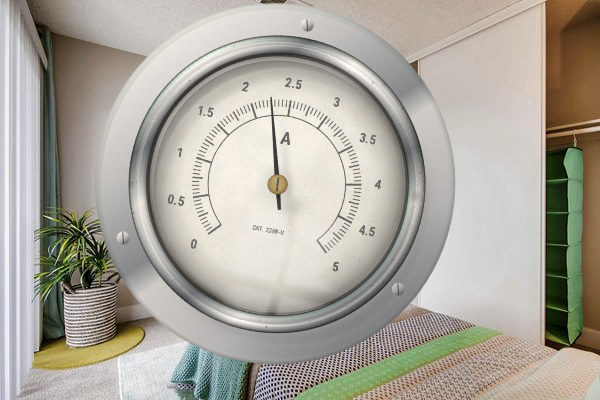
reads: 2.25
